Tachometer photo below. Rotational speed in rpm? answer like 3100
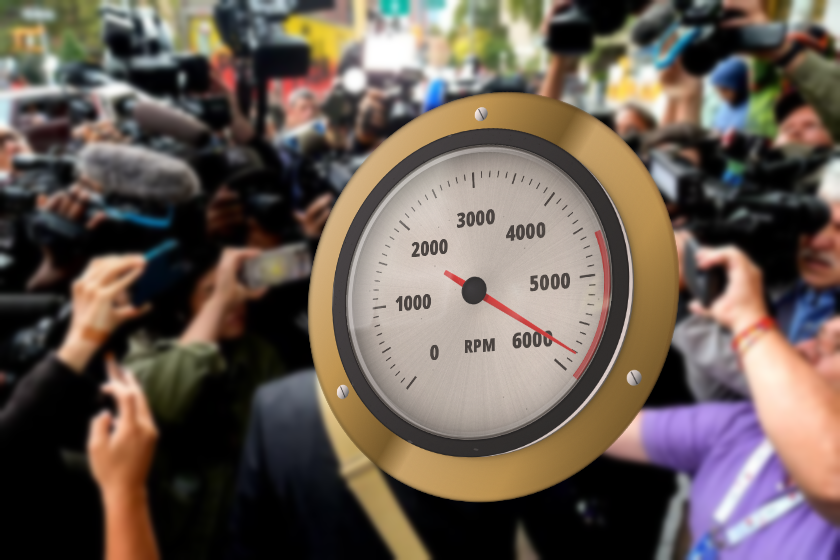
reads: 5800
